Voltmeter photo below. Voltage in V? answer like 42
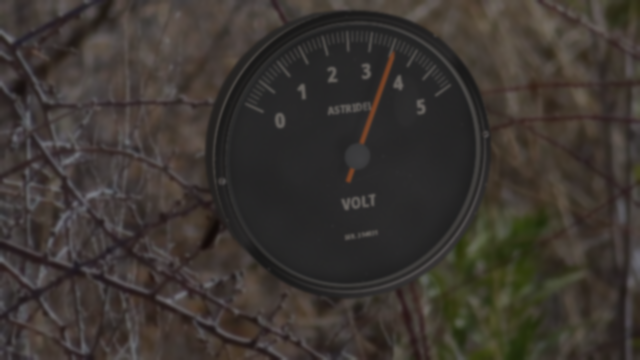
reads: 3.5
